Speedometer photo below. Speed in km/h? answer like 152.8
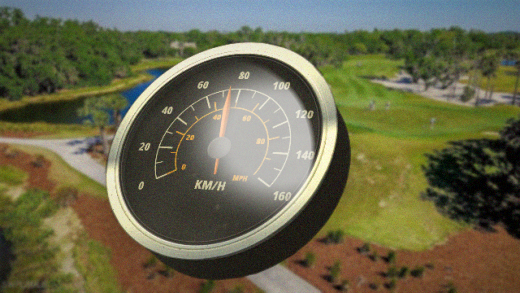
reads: 75
